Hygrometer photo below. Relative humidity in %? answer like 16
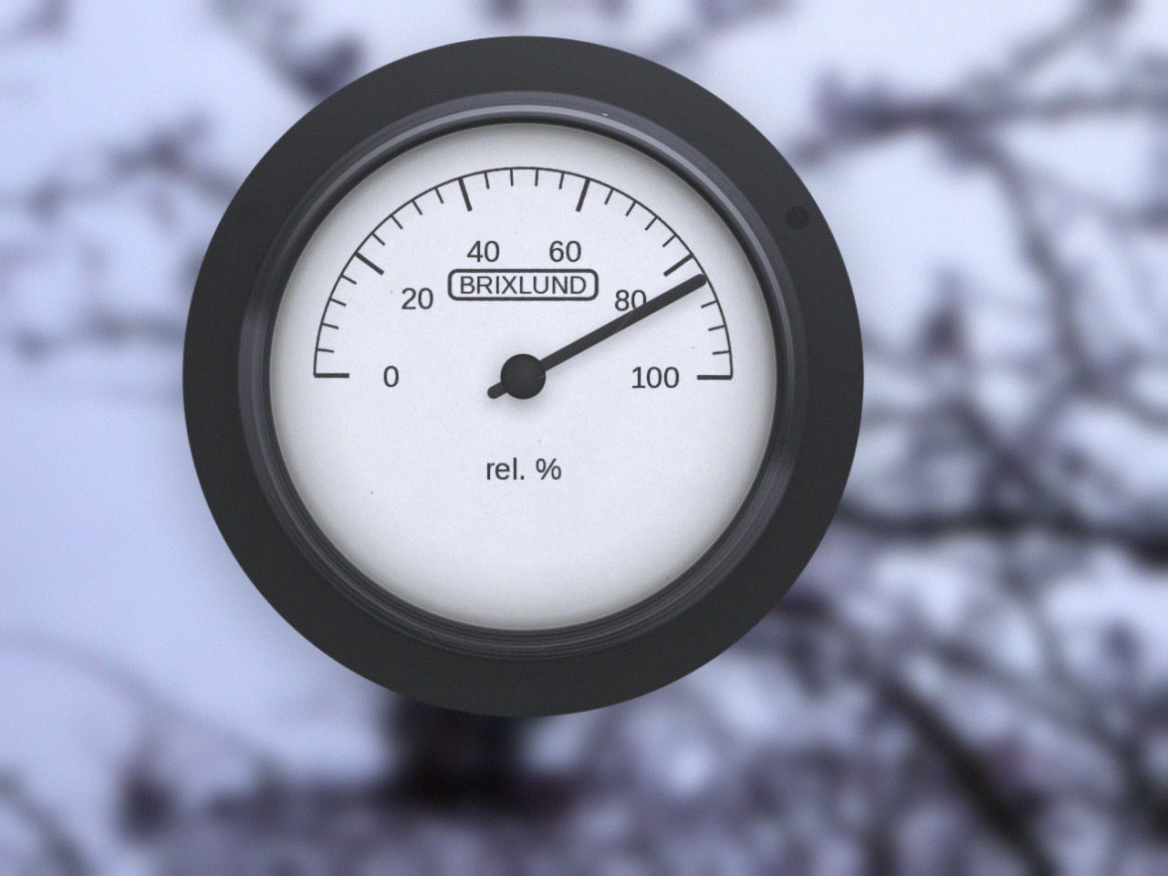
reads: 84
